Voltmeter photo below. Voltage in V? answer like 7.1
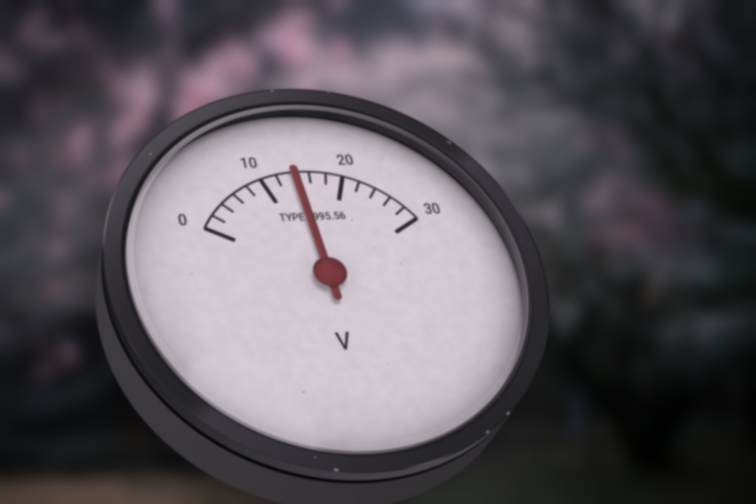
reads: 14
